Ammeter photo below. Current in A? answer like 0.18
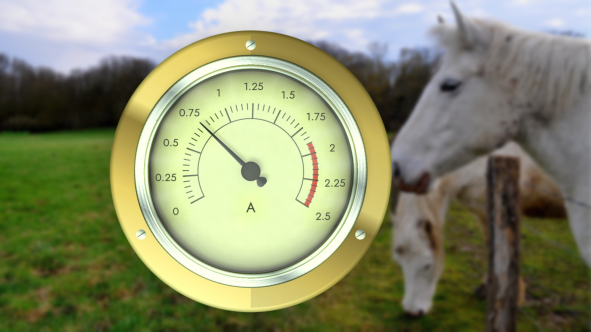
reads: 0.75
